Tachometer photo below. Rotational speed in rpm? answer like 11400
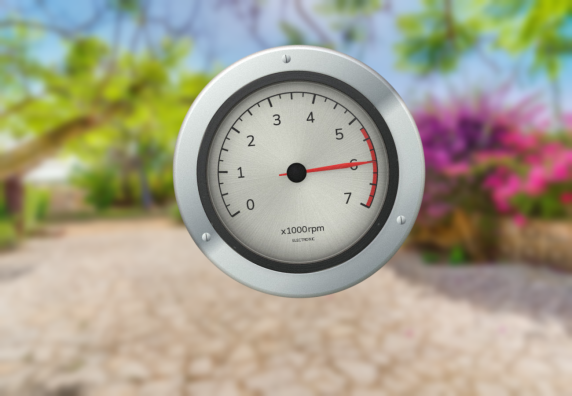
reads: 6000
